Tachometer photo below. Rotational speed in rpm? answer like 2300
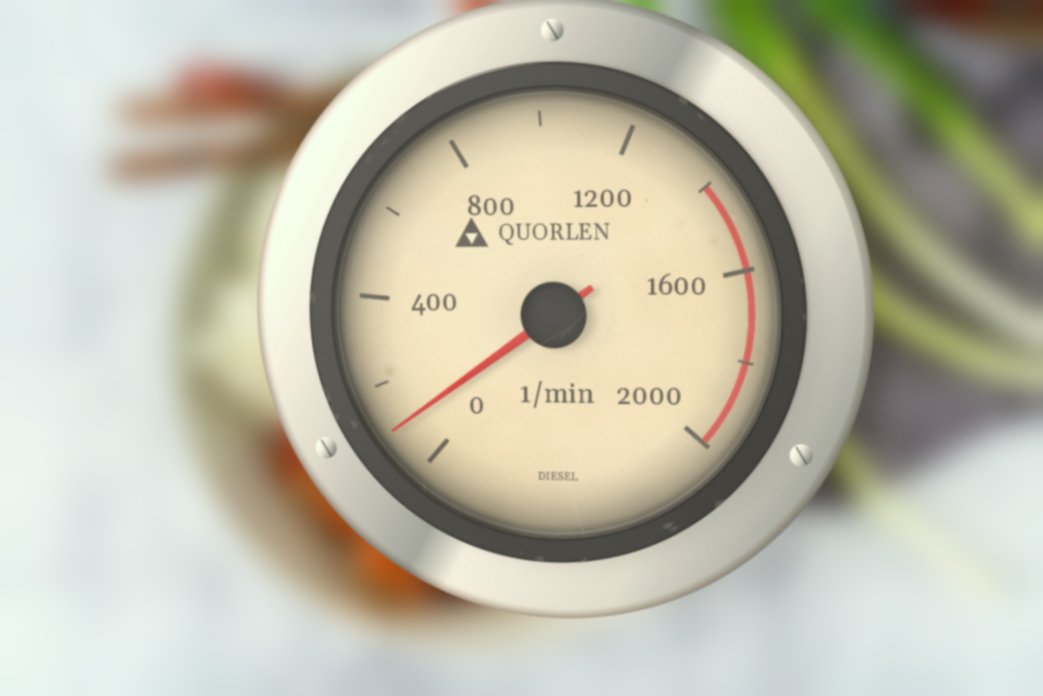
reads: 100
